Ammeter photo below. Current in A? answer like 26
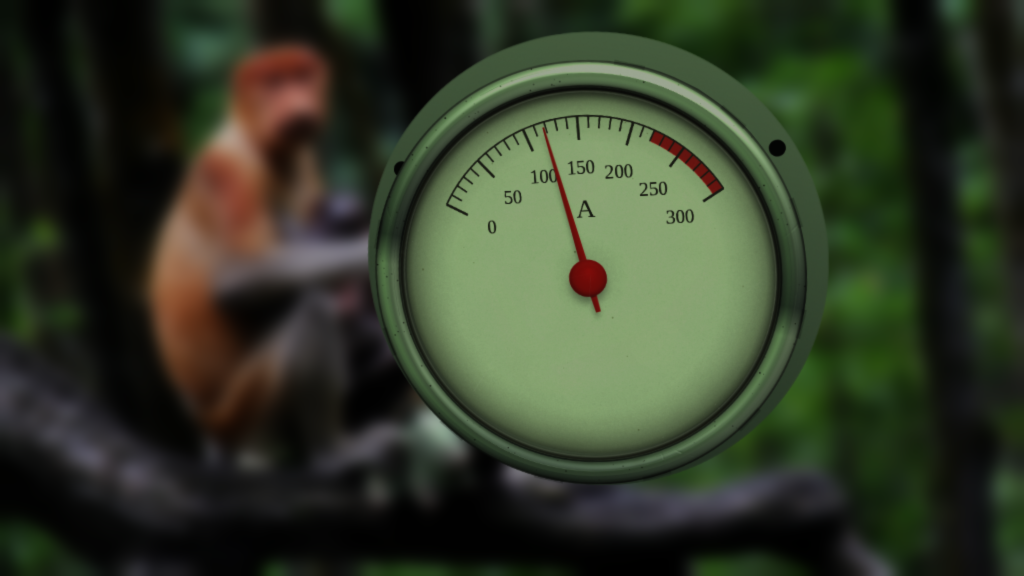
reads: 120
